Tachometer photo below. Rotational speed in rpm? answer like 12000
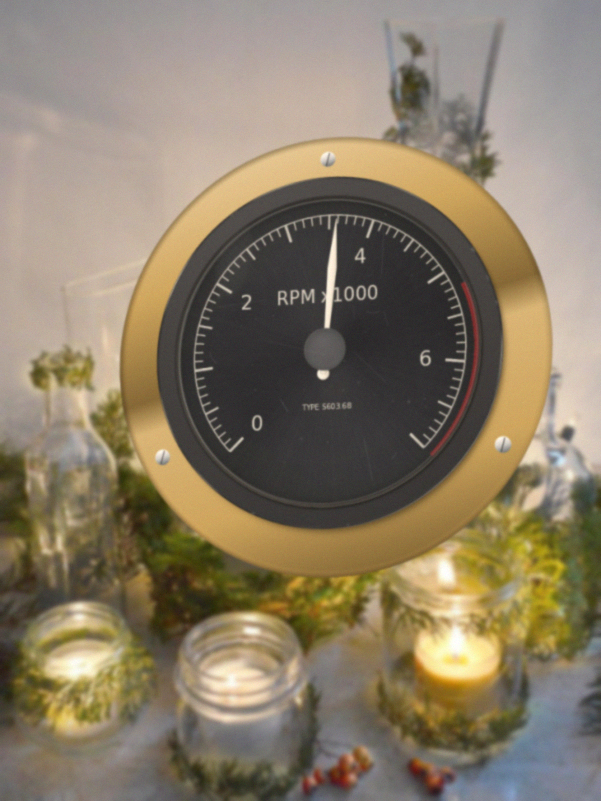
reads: 3600
